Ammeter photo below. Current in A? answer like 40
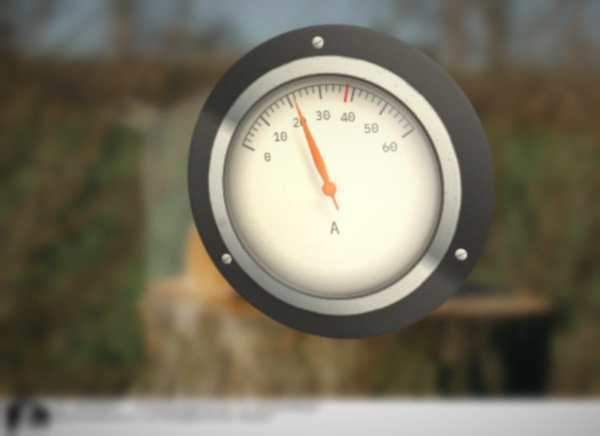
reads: 22
